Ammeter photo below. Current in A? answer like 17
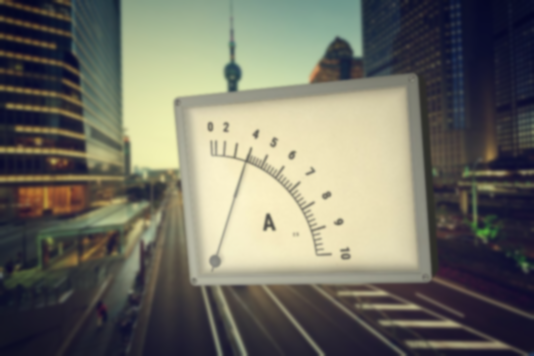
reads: 4
